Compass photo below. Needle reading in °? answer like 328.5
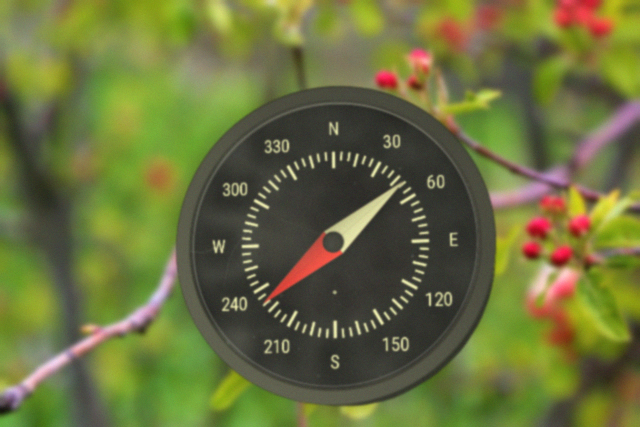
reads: 230
